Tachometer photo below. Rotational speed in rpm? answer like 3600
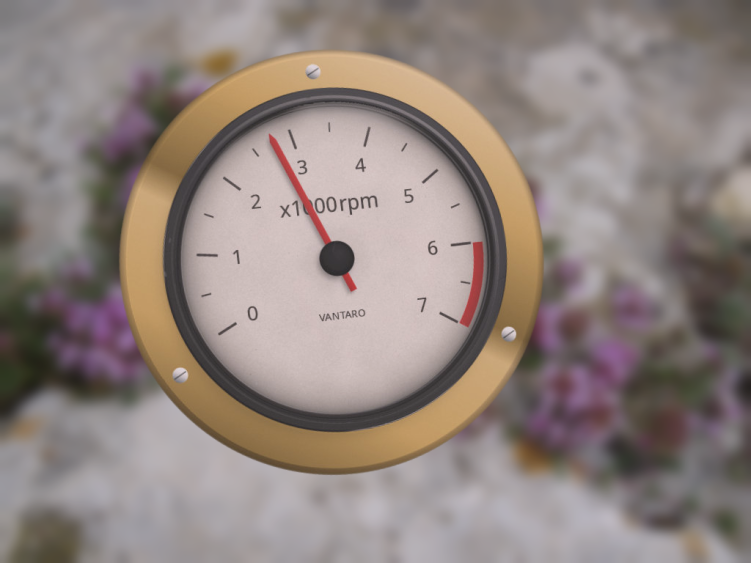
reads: 2750
